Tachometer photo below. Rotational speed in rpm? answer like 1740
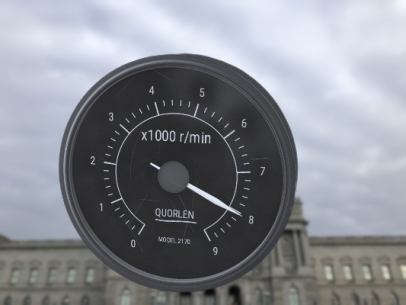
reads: 8000
